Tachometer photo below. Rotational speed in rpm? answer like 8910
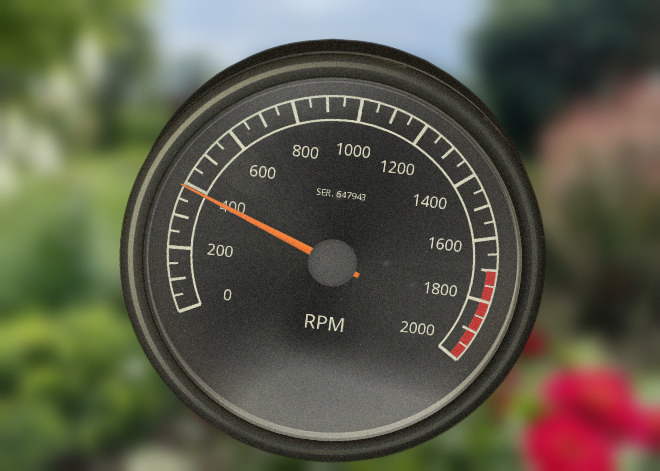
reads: 400
